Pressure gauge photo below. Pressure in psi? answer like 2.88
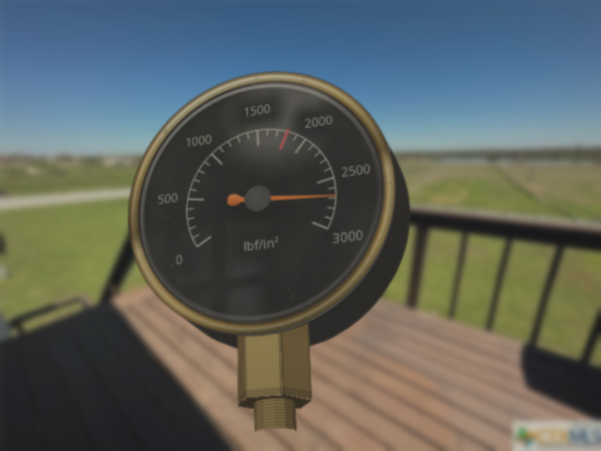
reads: 2700
